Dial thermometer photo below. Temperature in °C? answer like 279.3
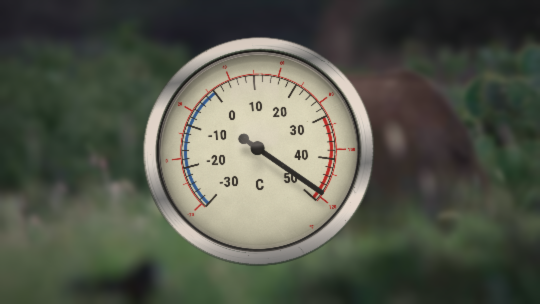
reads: 48
